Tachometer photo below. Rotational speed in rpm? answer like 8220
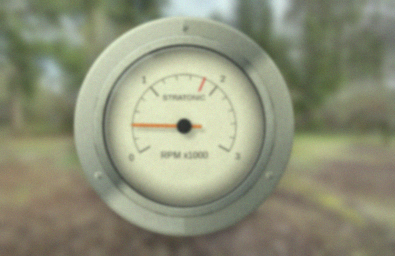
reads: 400
